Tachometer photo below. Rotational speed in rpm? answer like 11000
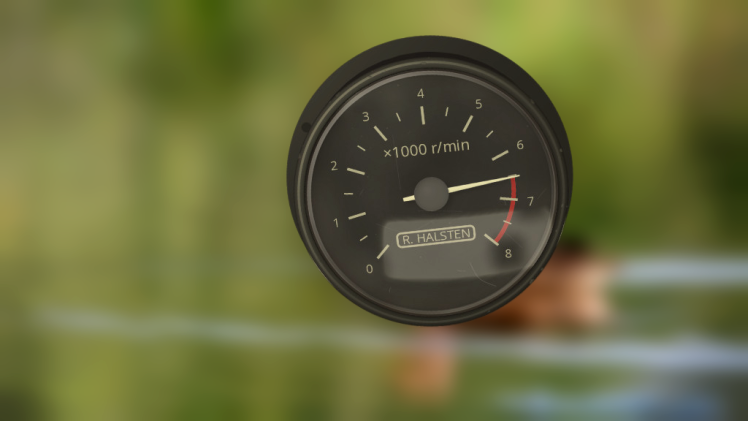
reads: 6500
